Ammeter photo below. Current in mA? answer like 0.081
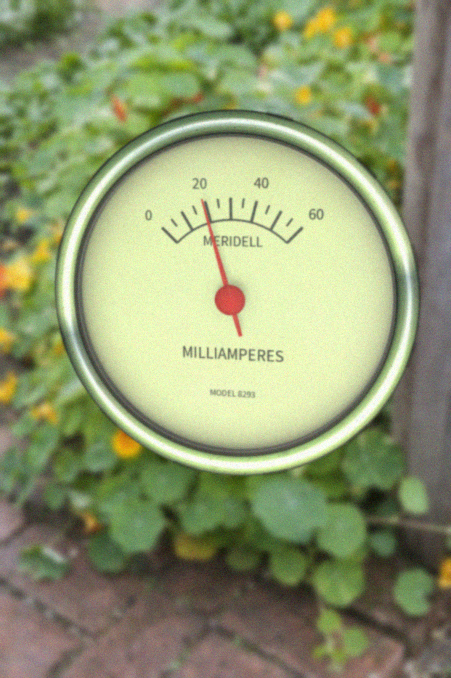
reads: 20
